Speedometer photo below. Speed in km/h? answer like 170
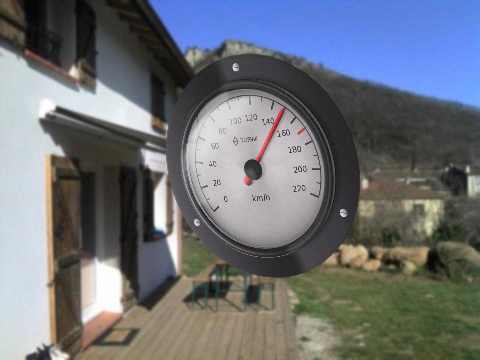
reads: 150
